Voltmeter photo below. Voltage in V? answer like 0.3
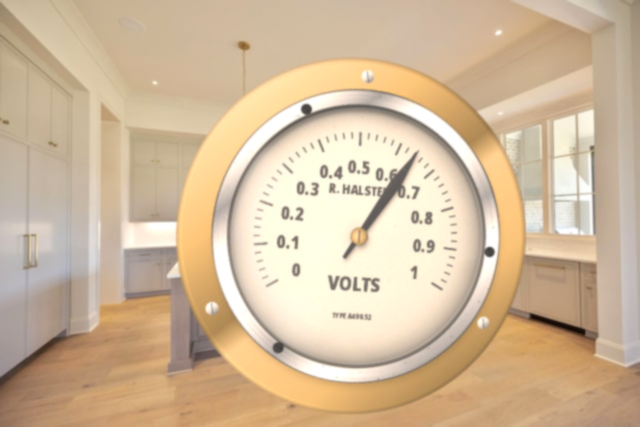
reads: 0.64
